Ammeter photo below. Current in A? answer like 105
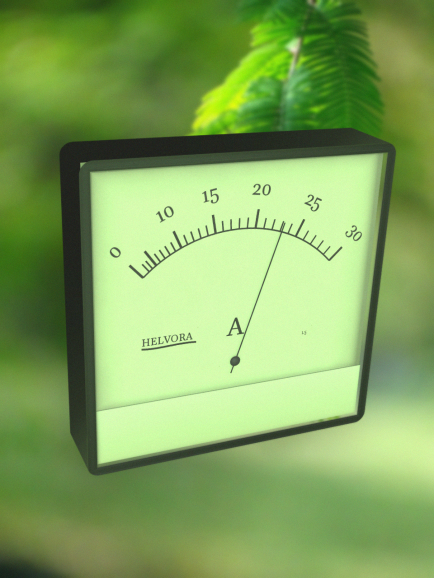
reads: 23
